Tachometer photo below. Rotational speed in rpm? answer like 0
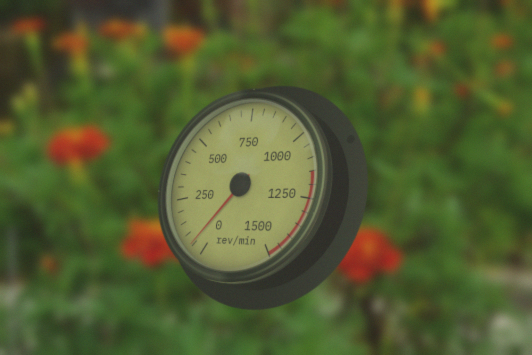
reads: 50
